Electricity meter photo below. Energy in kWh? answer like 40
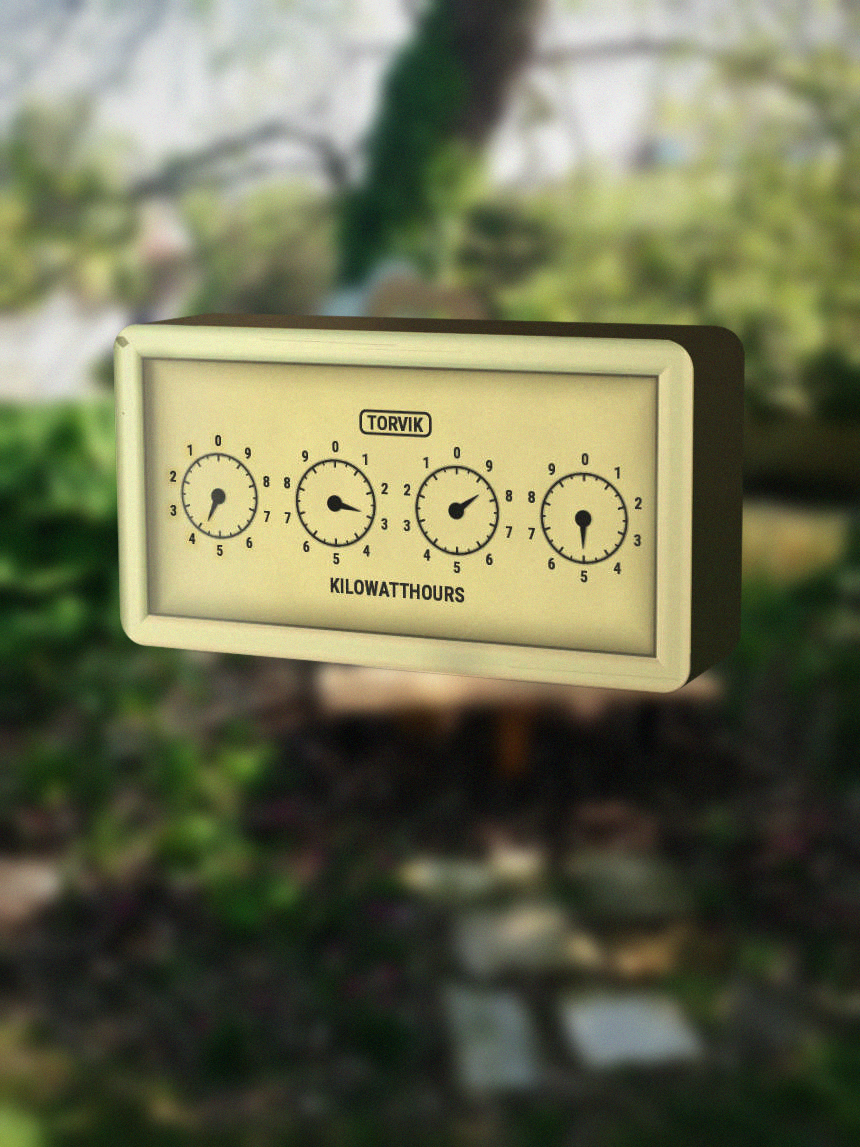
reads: 4285
